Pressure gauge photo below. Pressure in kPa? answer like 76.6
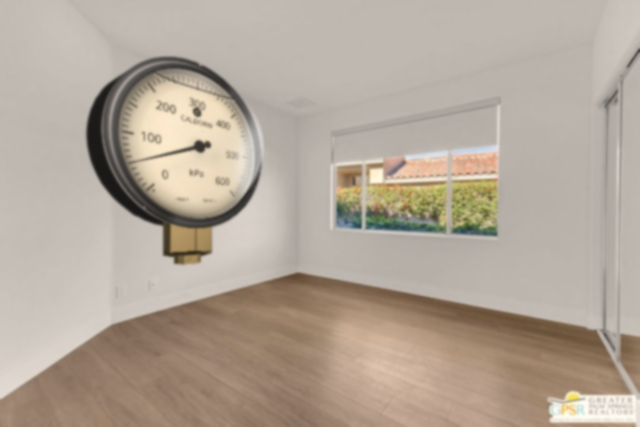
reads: 50
